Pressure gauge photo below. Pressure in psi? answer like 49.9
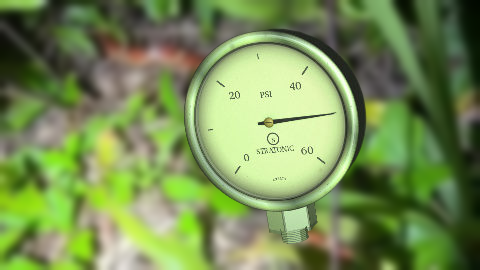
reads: 50
